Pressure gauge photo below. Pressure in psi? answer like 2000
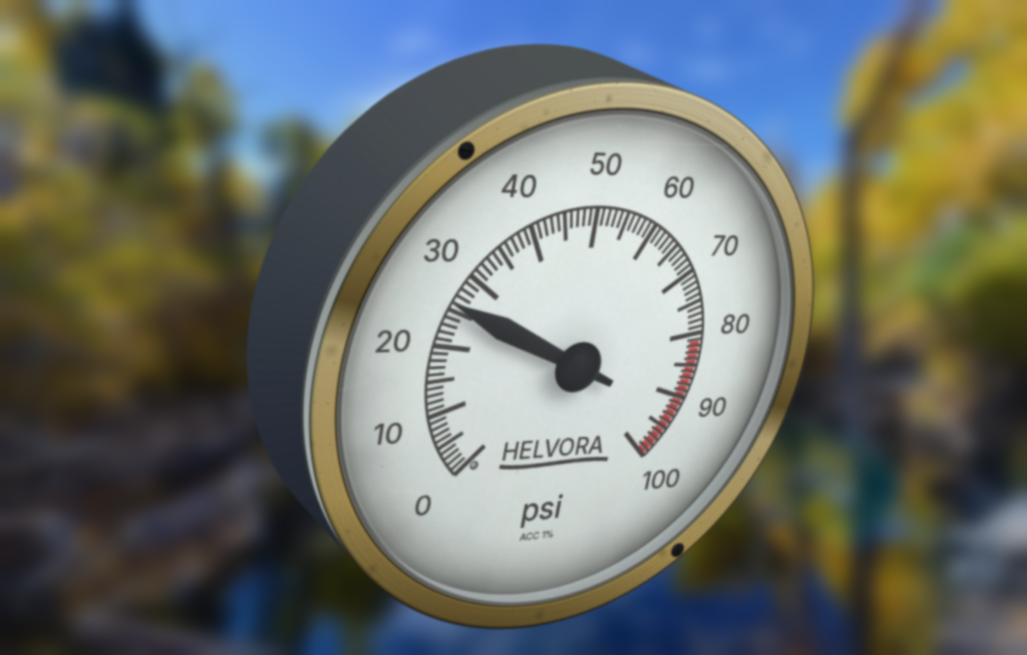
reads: 26
